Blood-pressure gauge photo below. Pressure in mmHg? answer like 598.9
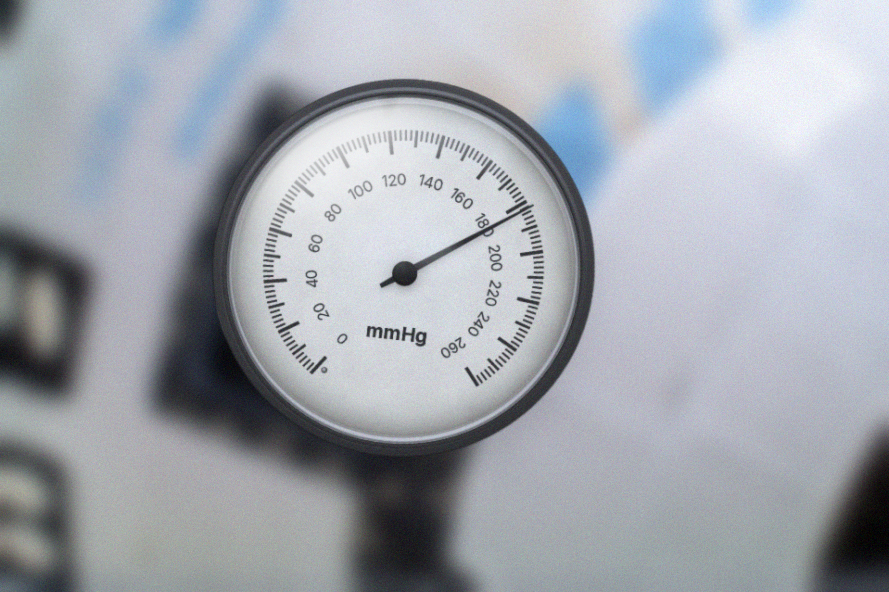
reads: 182
